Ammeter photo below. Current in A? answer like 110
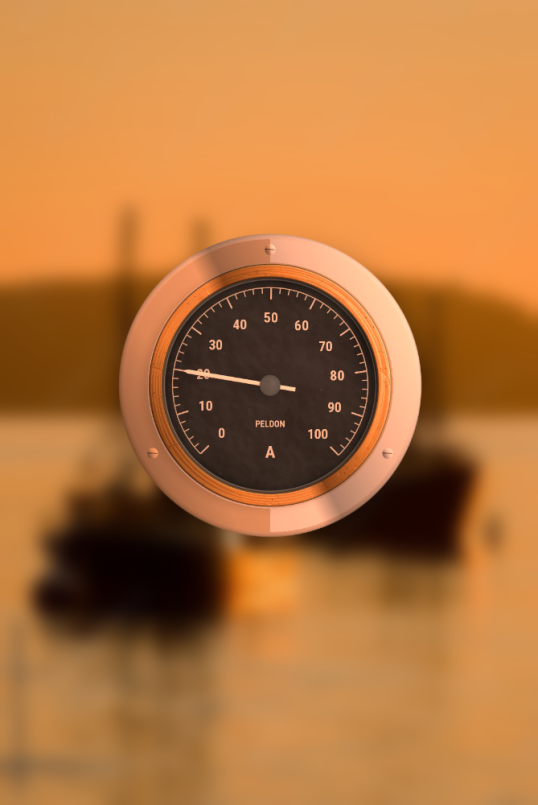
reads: 20
